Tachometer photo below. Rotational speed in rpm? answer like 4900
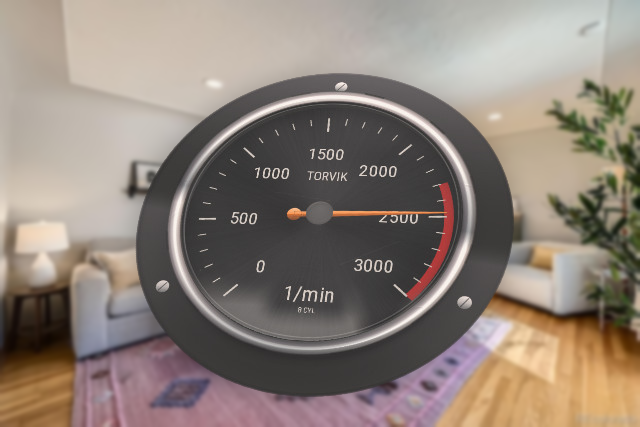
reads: 2500
